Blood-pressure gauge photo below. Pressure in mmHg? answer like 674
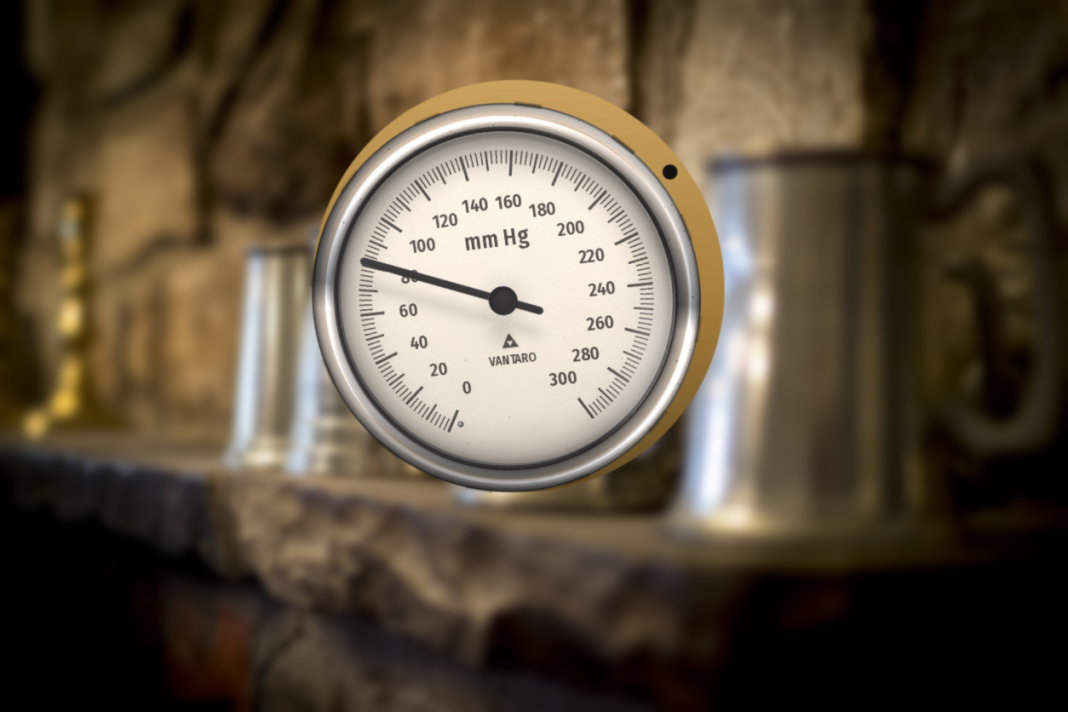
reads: 82
